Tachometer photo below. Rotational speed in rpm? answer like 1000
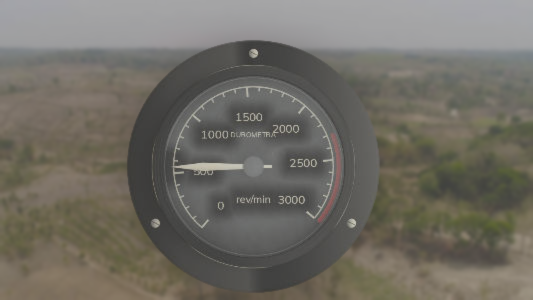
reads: 550
